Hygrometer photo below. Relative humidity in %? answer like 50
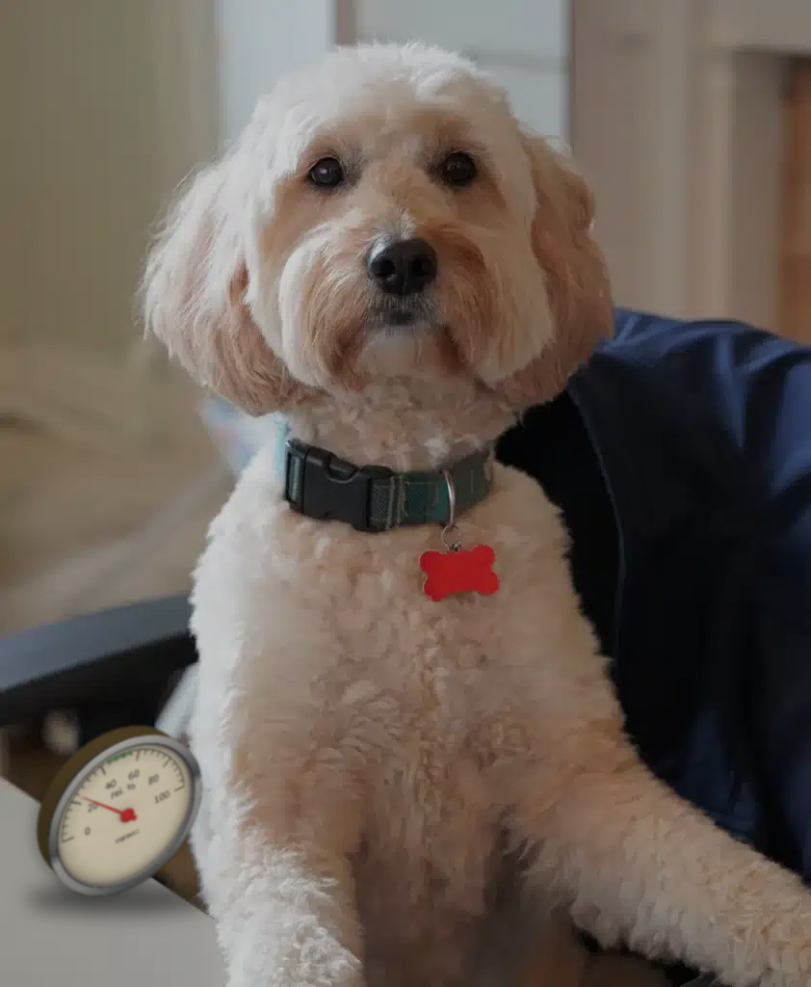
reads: 24
